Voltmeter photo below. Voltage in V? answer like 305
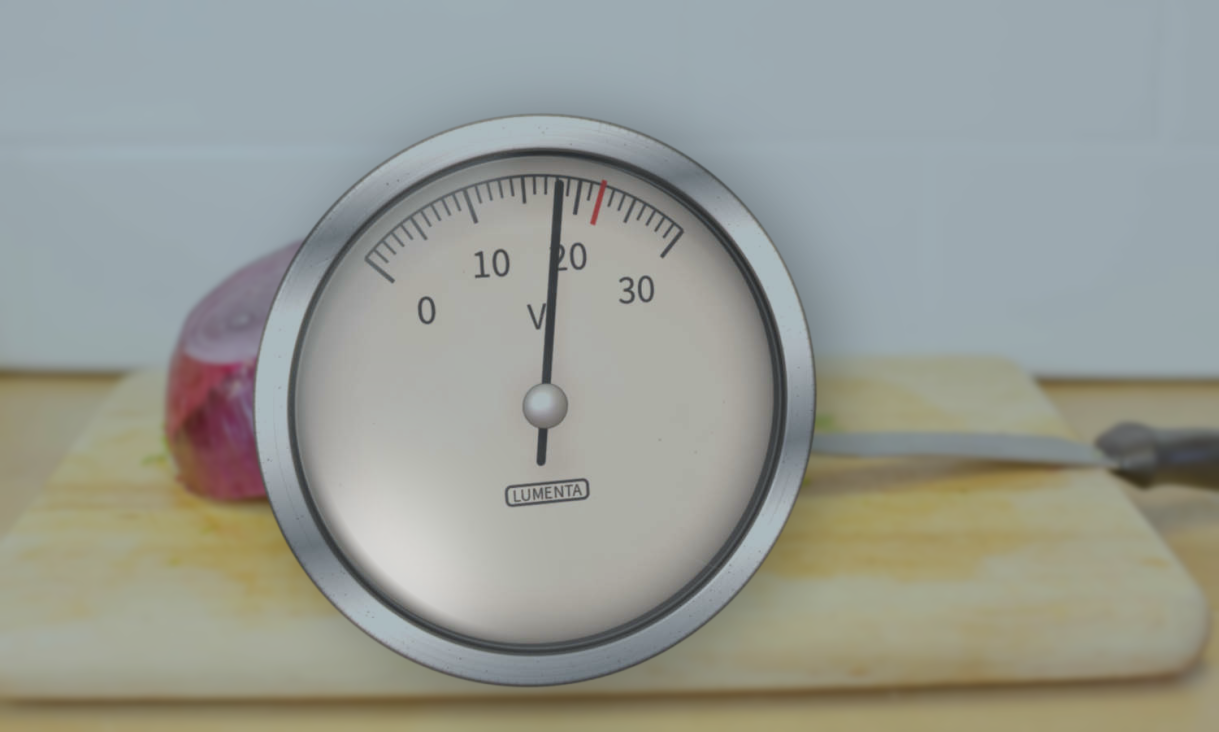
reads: 18
